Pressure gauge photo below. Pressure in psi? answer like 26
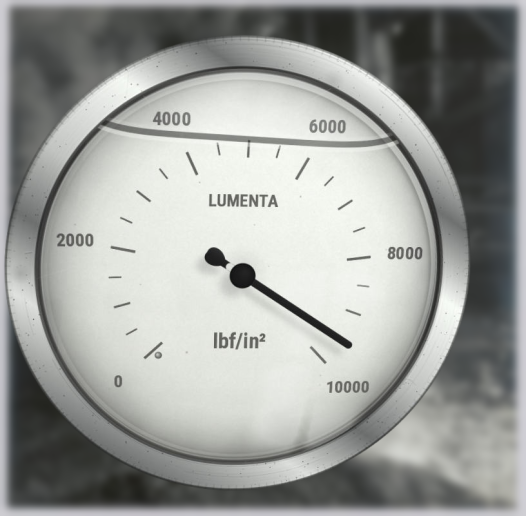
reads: 9500
